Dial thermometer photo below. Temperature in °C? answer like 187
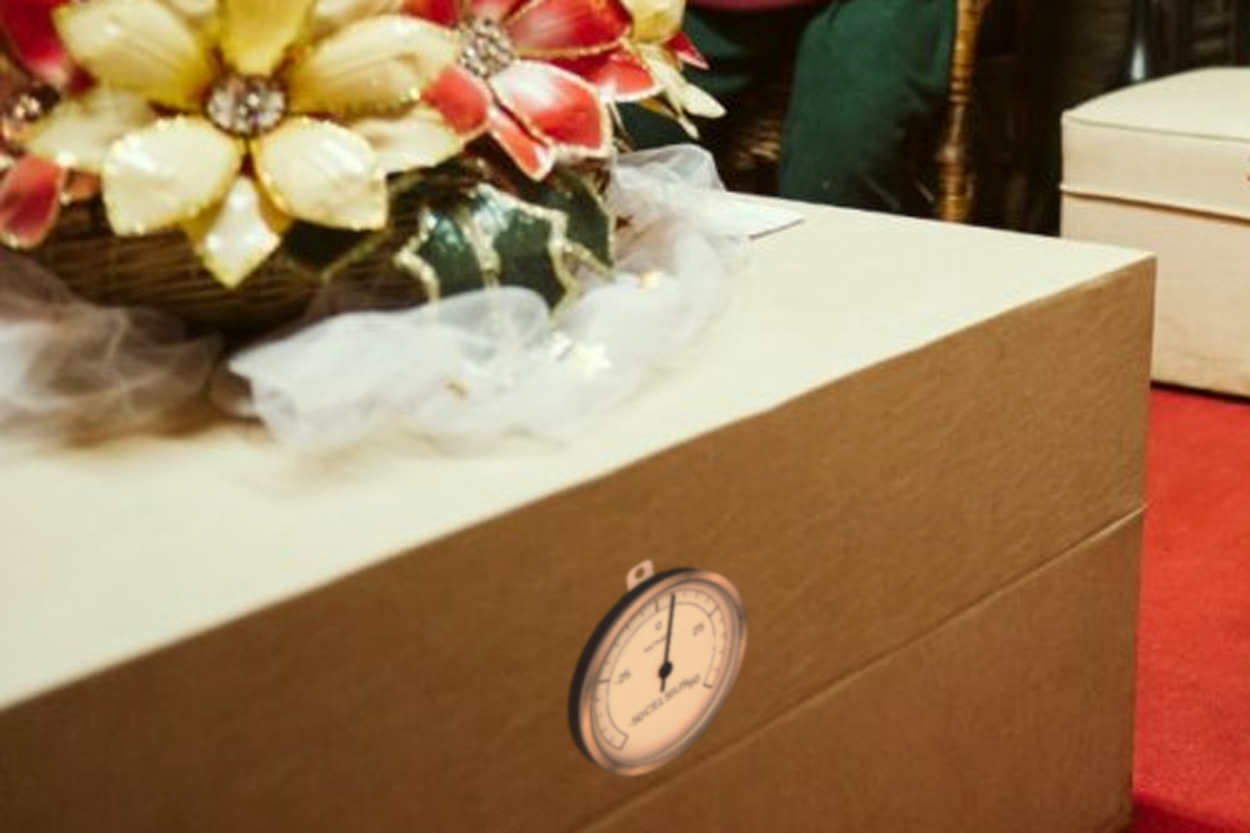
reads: 5
